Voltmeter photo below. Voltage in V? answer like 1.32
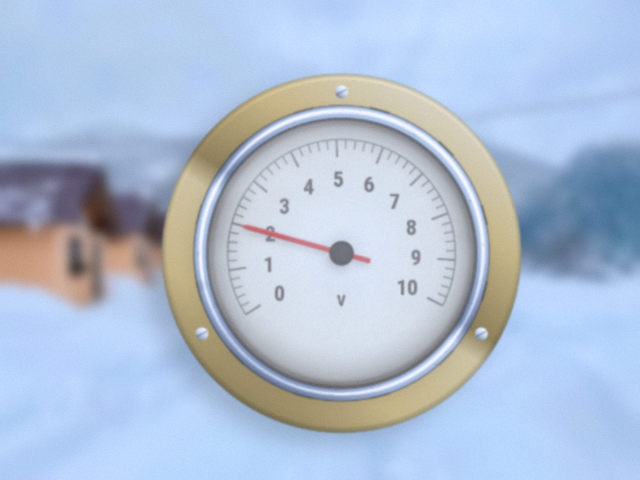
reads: 2
